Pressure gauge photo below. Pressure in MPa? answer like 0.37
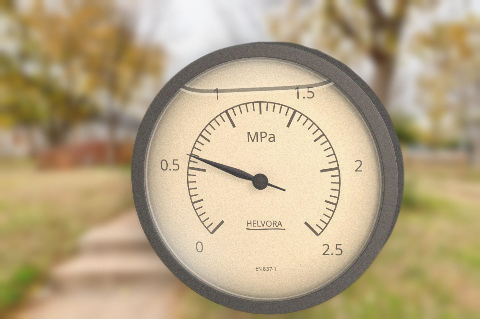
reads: 0.6
